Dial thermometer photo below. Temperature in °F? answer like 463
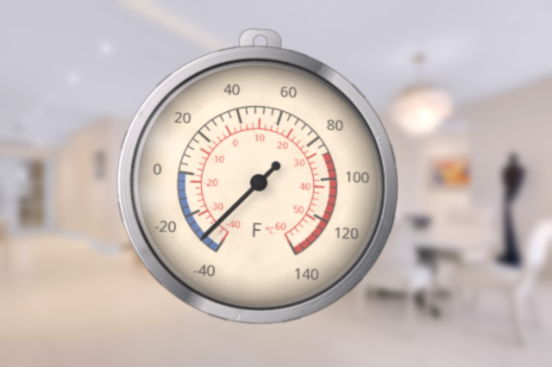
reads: -32
